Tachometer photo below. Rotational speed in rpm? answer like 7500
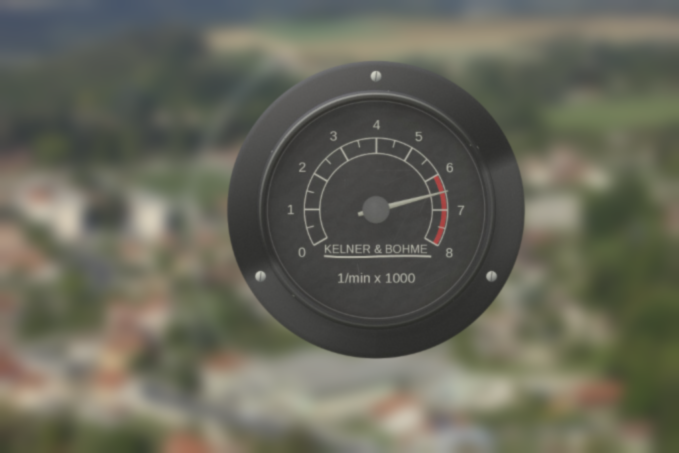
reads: 6500
